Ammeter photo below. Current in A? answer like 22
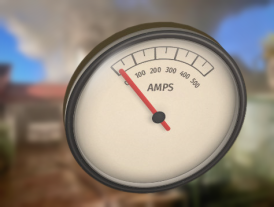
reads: 25
